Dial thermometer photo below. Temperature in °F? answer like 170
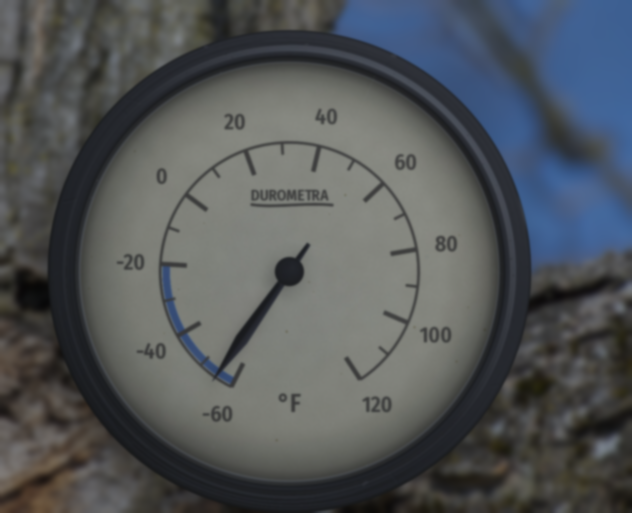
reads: -55
